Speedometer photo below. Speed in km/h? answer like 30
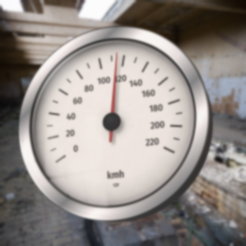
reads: 115
